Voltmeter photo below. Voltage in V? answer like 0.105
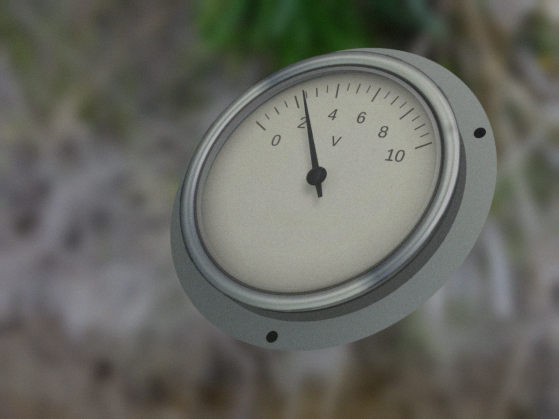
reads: 2.5
